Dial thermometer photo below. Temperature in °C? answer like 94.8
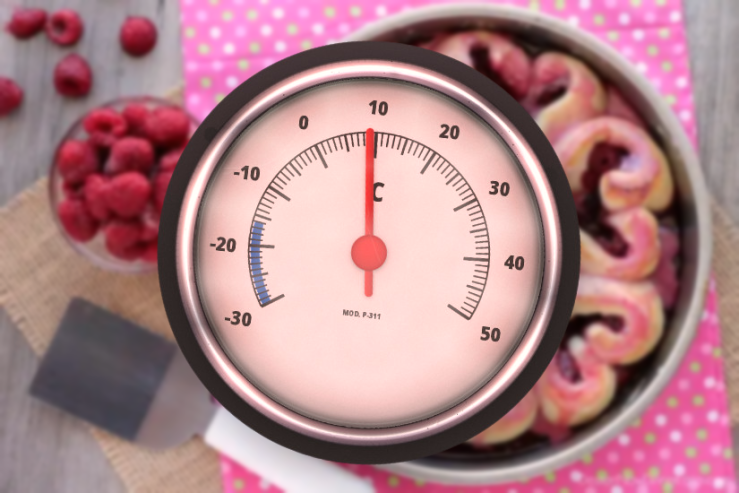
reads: 9
